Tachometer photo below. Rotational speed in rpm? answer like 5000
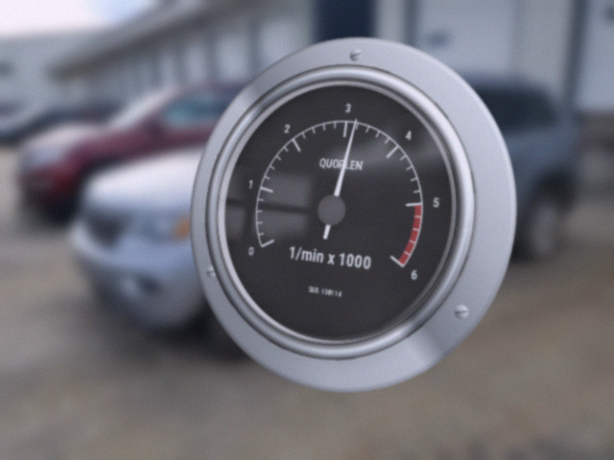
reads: 3200
